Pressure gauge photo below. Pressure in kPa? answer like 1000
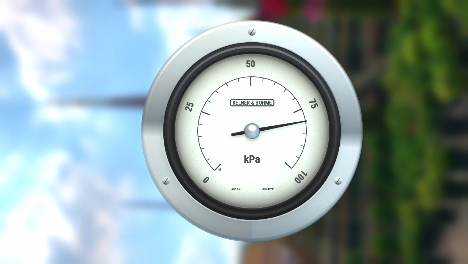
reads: 80
